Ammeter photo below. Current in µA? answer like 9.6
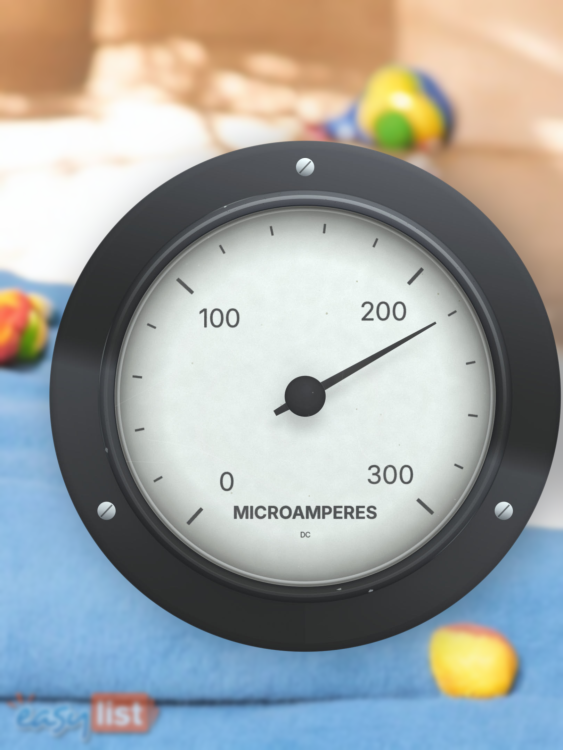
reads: 220
